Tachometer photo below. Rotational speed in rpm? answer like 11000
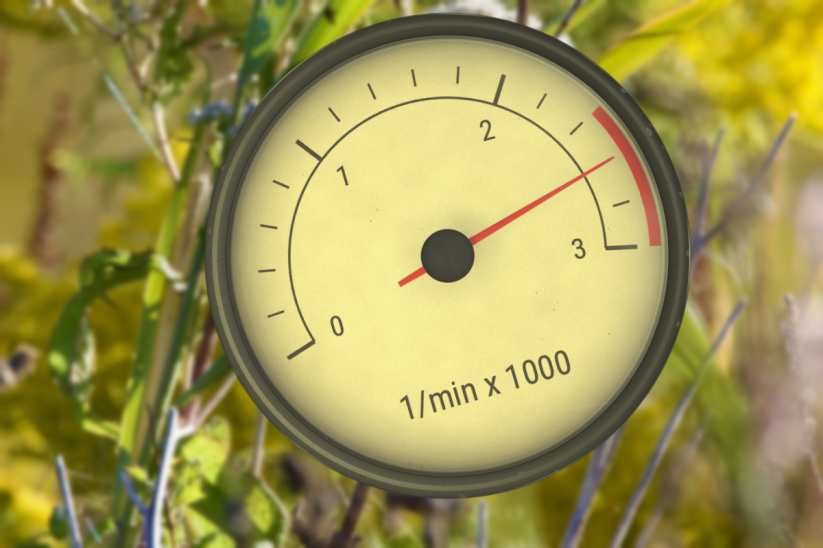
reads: 2600
